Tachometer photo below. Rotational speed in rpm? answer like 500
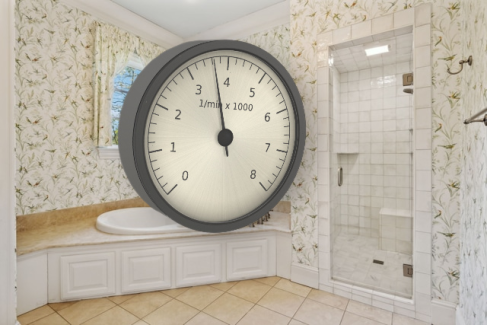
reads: 3600
